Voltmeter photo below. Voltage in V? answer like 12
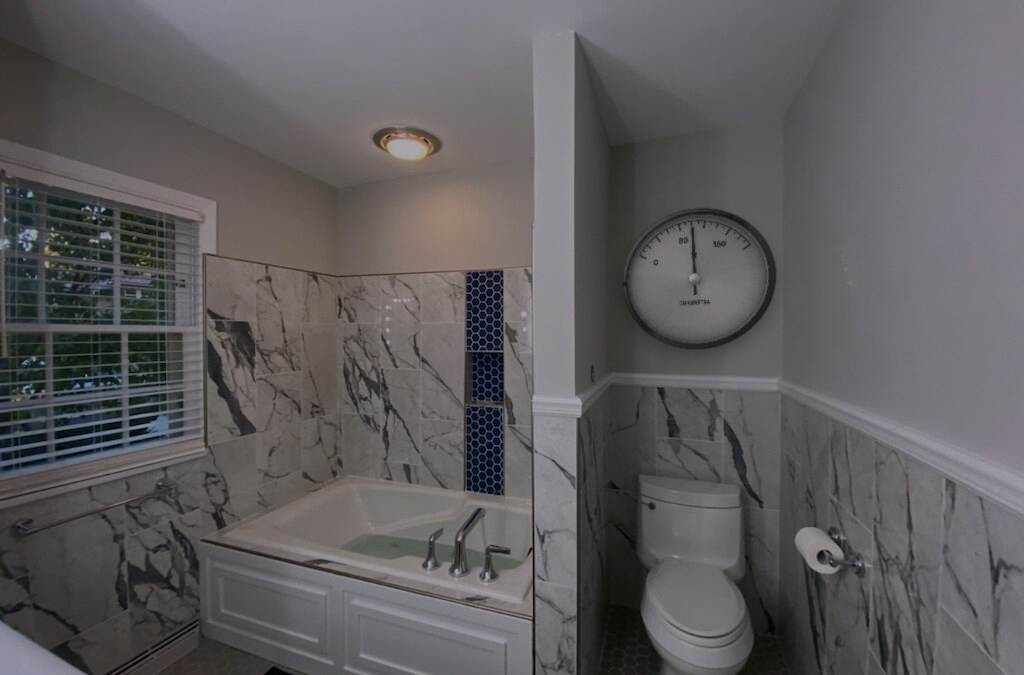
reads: 100
